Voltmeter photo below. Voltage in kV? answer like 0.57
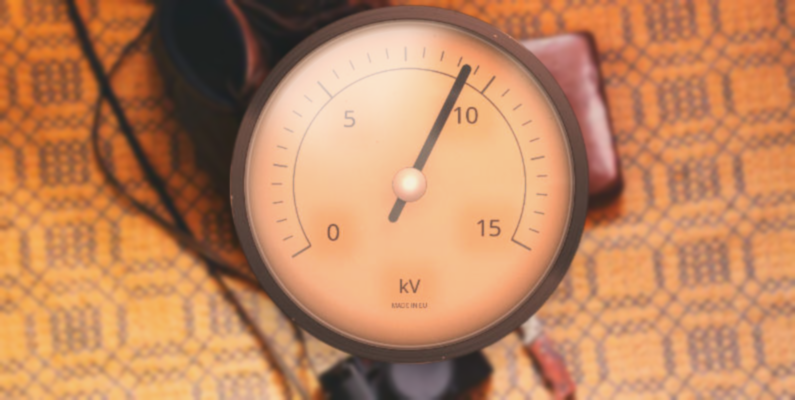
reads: 9.25
